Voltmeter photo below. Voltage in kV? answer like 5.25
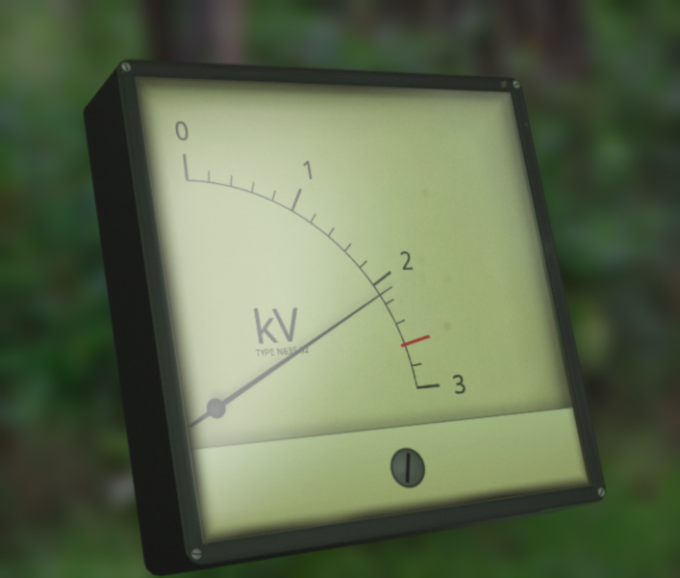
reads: 2.1
